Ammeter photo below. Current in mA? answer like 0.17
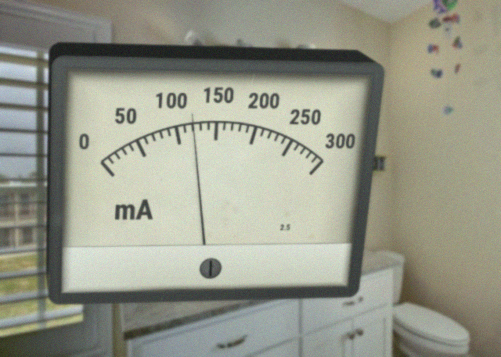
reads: 120
